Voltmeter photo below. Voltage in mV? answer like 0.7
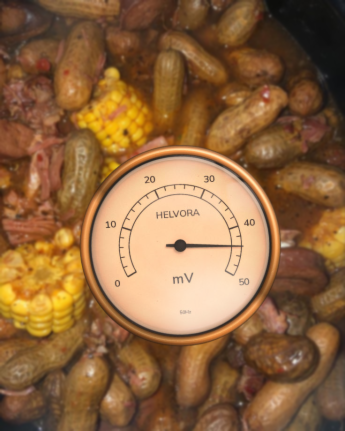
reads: 44
